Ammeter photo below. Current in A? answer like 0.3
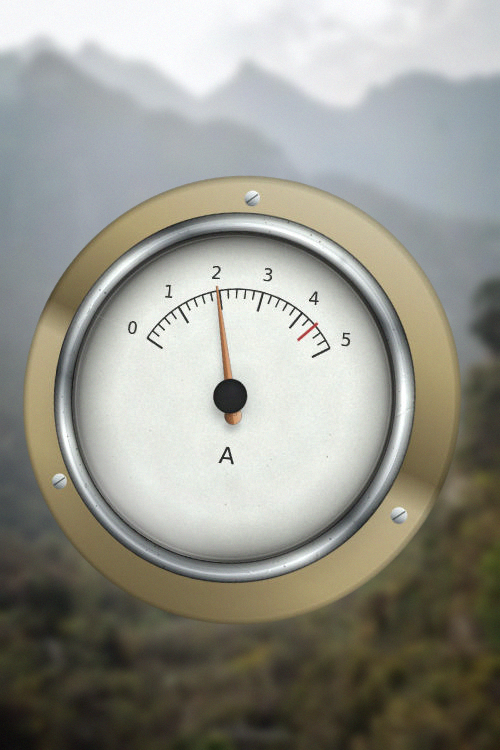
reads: 2
